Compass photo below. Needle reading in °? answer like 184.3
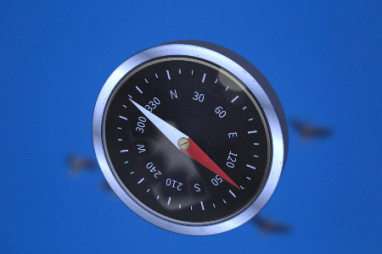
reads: 140
